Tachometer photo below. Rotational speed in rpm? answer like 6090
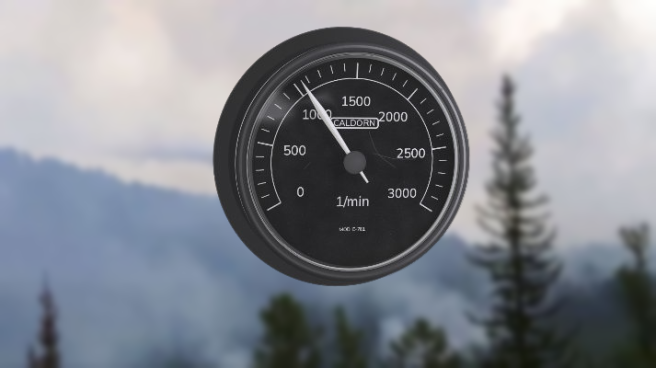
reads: 1050
